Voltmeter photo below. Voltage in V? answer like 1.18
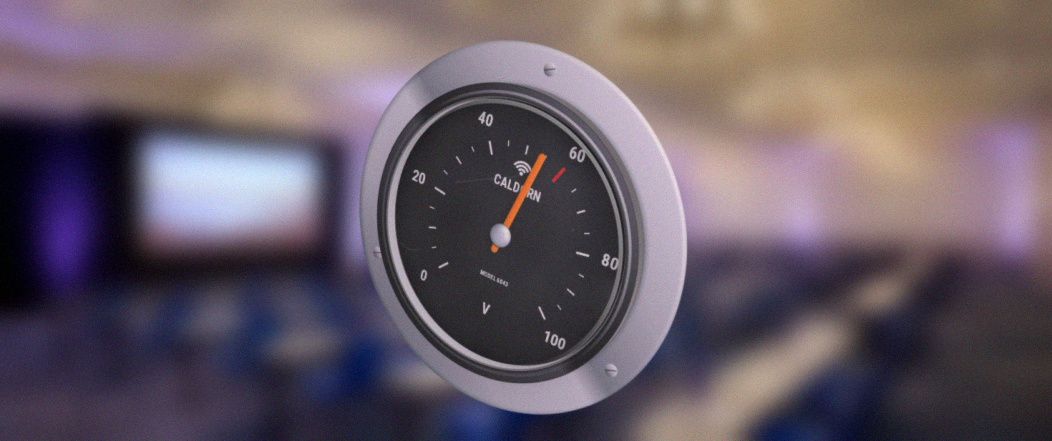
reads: 55
